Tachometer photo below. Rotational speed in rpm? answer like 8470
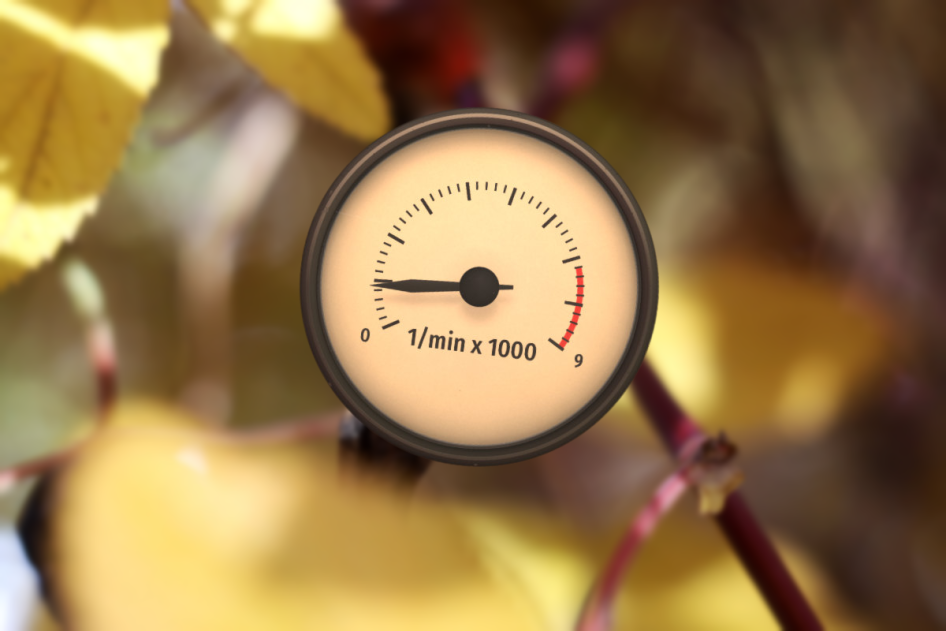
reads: 900
